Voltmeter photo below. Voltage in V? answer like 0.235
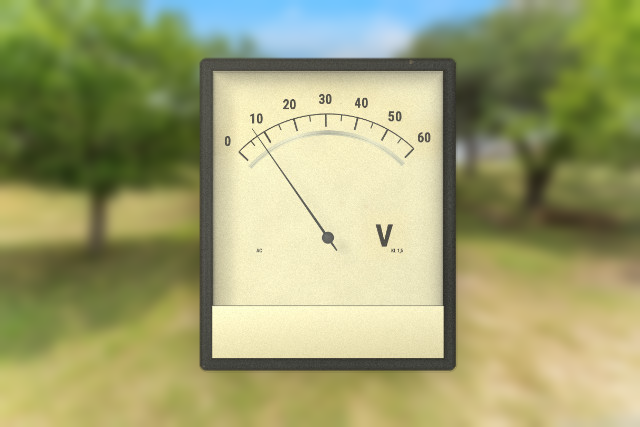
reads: 7.5
